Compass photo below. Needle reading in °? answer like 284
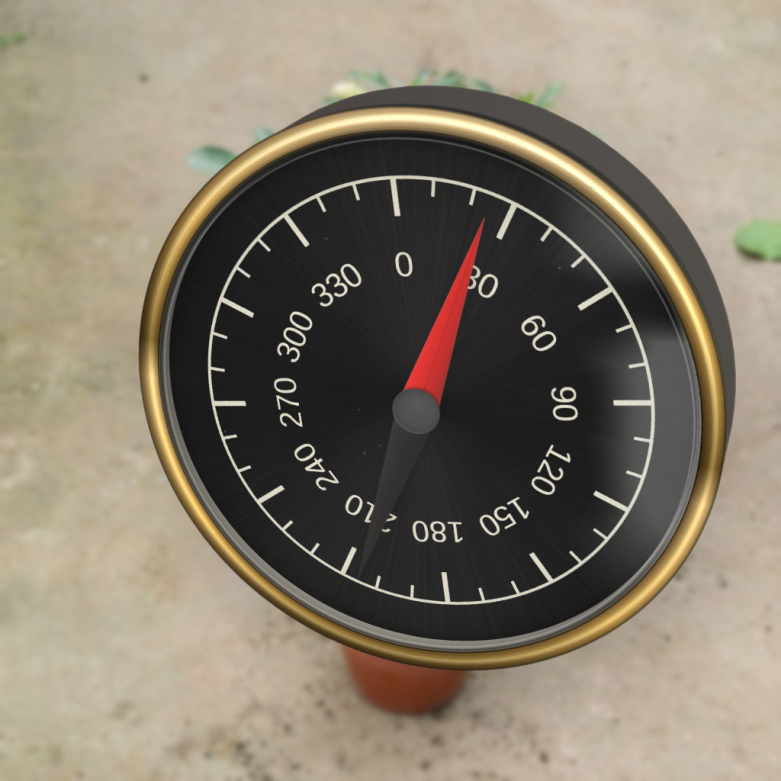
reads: 25
